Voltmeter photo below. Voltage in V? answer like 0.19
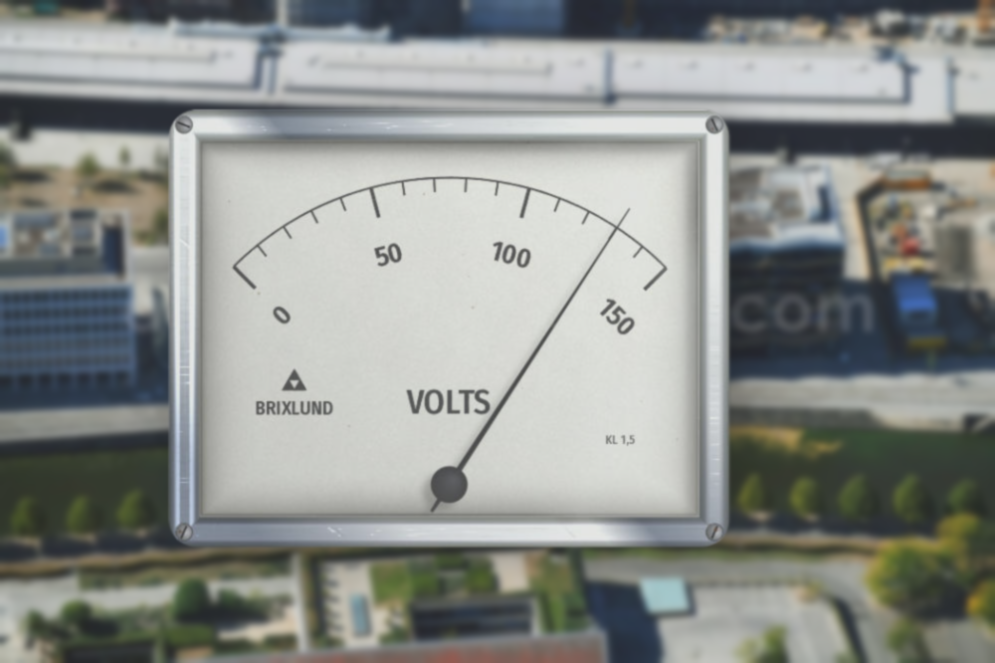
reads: 130
